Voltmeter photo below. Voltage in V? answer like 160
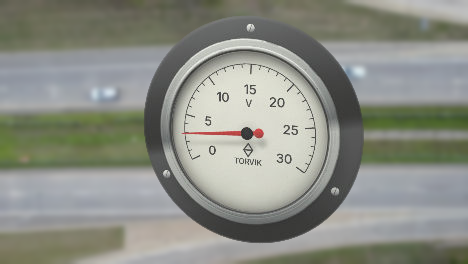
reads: 3
